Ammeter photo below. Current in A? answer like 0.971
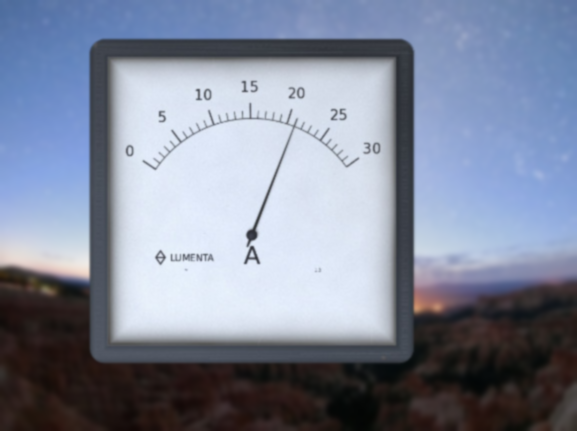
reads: 21
